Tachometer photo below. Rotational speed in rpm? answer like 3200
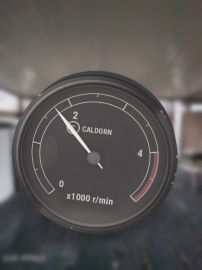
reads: 1750
